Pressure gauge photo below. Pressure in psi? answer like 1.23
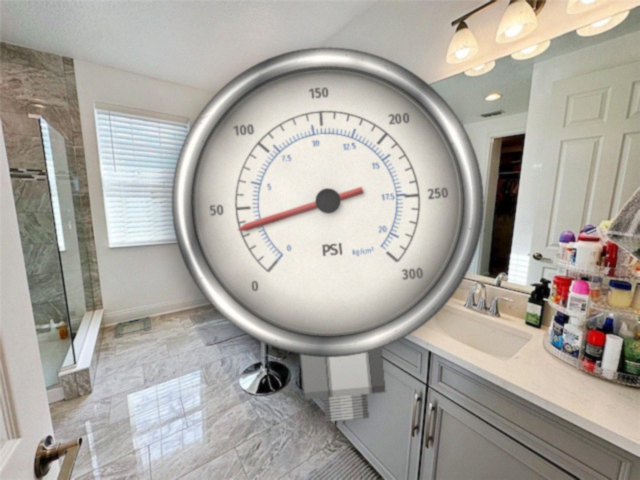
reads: 35
